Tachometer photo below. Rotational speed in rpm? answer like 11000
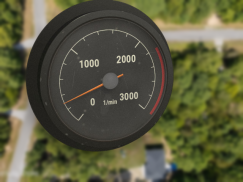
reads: 300
